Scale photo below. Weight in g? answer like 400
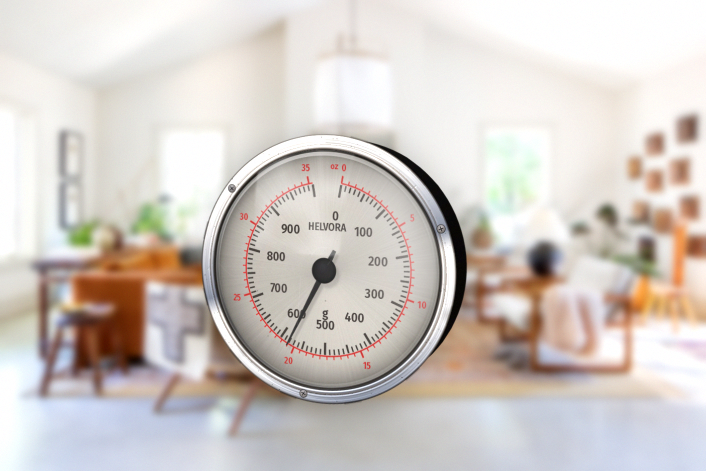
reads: 580
